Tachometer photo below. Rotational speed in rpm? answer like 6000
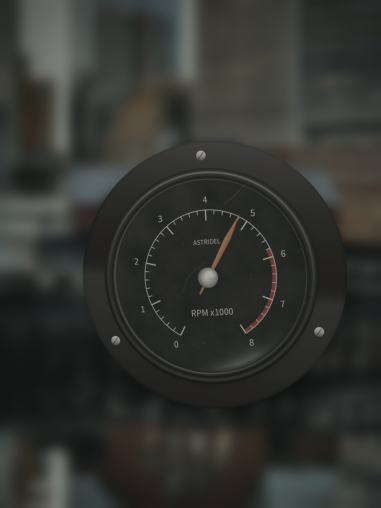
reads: 4800
